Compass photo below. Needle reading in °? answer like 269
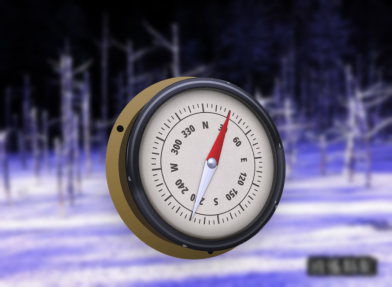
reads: 30
